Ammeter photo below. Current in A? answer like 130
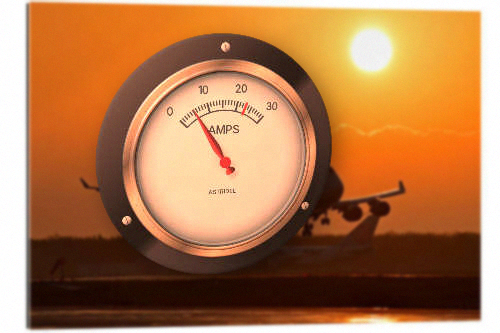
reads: 5
